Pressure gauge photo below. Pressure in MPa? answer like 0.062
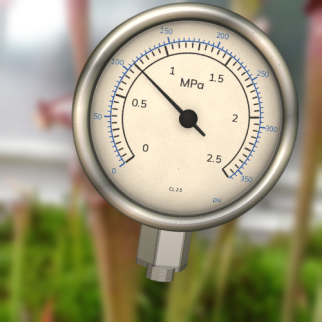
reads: 0.75
